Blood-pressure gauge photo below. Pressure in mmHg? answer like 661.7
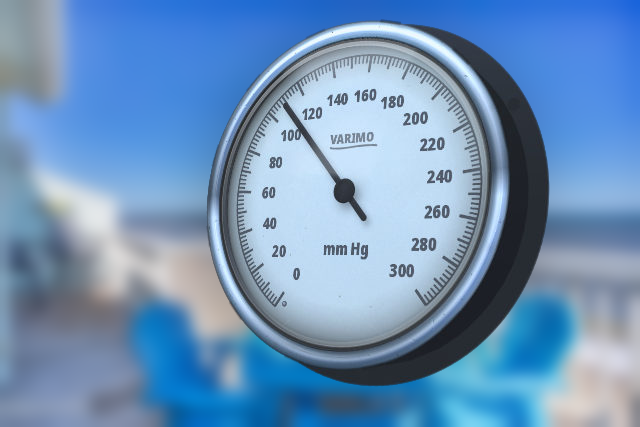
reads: 110
